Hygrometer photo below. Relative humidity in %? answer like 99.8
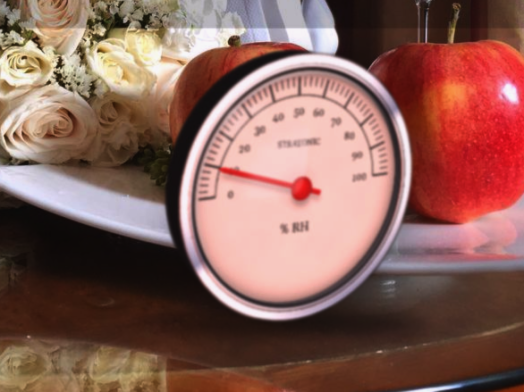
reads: 10
